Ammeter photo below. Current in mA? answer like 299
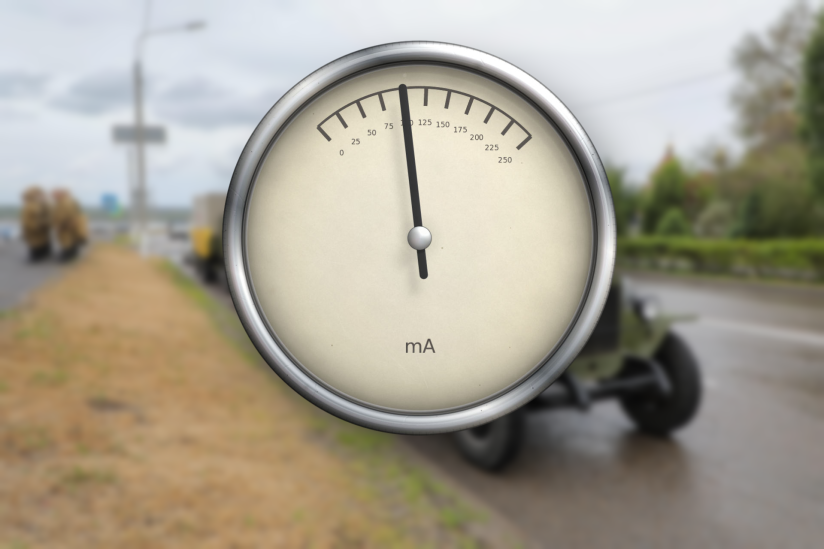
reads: 100
